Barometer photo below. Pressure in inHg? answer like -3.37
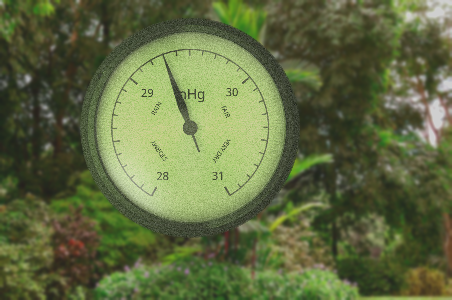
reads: 29.3
